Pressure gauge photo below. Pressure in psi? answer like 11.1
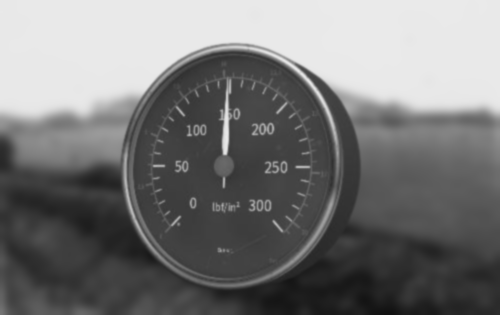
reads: 150
